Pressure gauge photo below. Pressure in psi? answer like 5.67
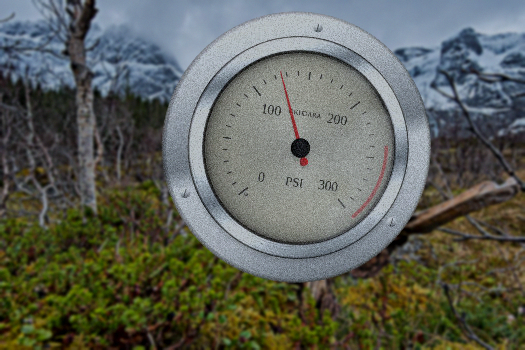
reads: 125
